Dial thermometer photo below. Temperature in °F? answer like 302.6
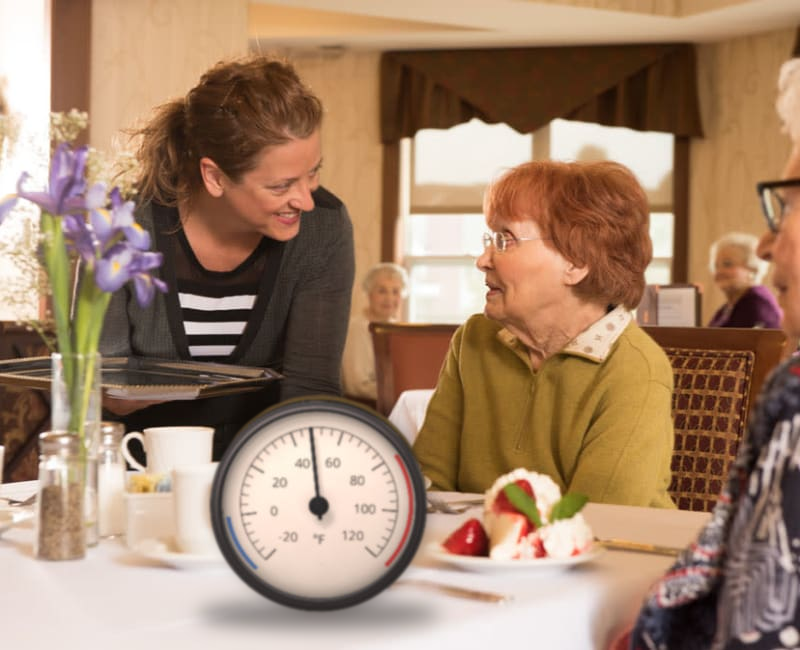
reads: 48
